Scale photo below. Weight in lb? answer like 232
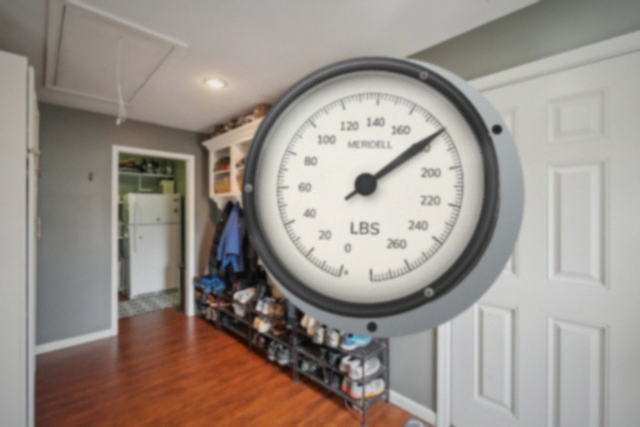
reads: 180
